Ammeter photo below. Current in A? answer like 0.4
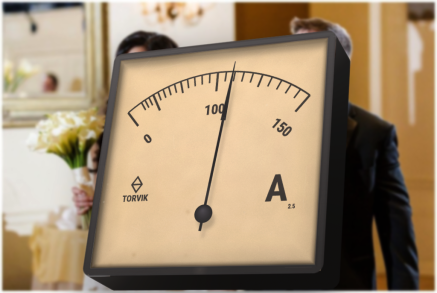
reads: 110
